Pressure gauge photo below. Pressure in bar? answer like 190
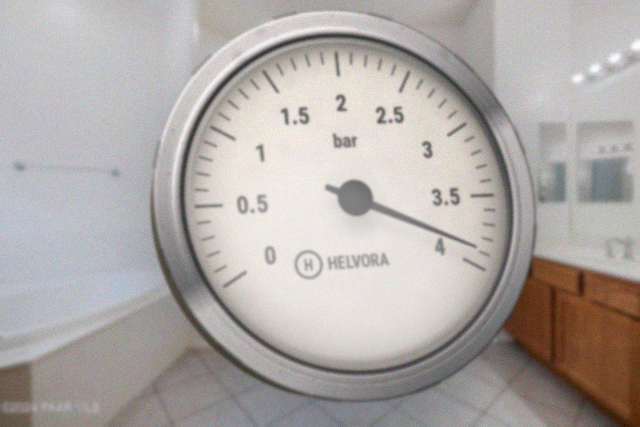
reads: 3.9
